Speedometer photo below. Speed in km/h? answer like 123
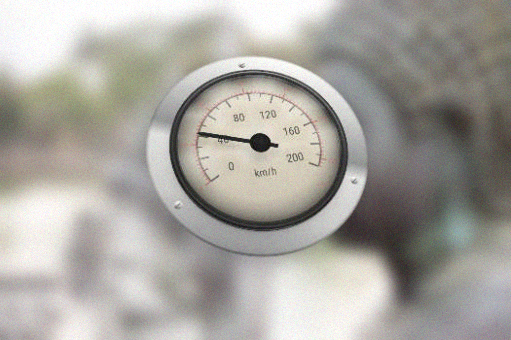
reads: 40
